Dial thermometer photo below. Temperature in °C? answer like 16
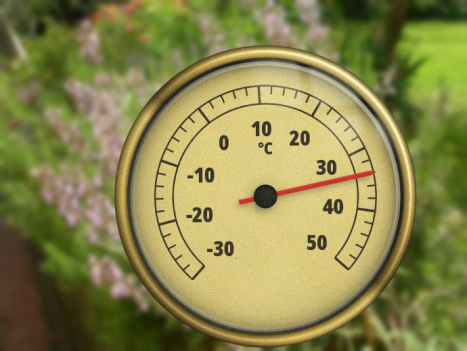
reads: 34
